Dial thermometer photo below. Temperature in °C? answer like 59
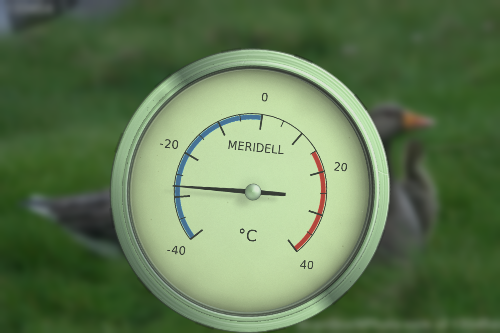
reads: -27.5
